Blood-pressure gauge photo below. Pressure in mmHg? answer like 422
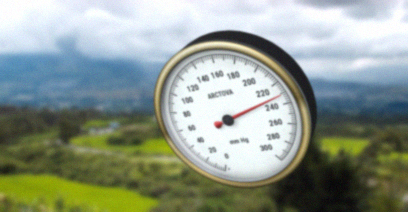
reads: 230
